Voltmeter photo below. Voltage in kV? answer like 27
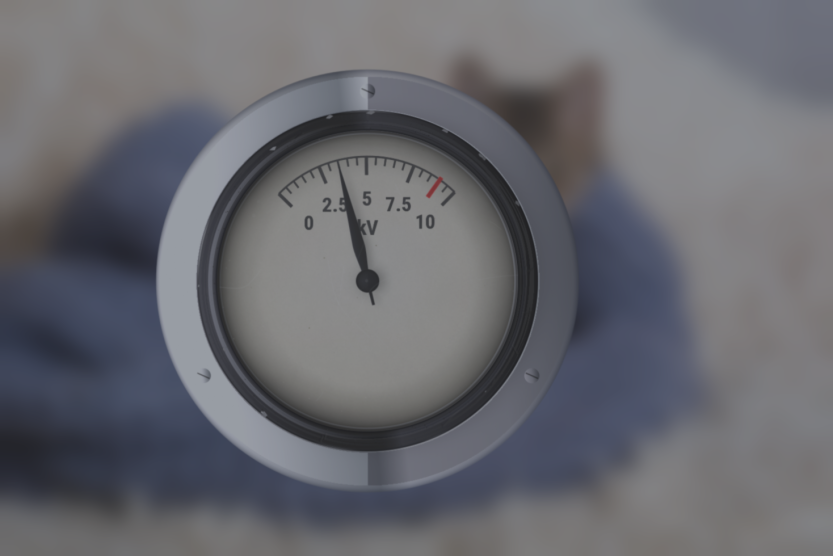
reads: 3.5
